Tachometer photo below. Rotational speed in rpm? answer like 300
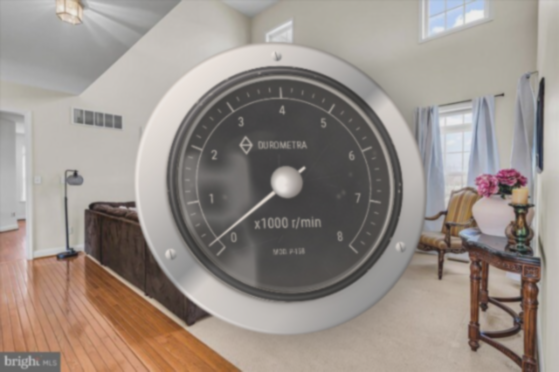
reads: 200
